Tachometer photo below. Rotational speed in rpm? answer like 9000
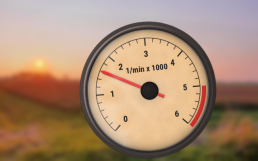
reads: 1600
